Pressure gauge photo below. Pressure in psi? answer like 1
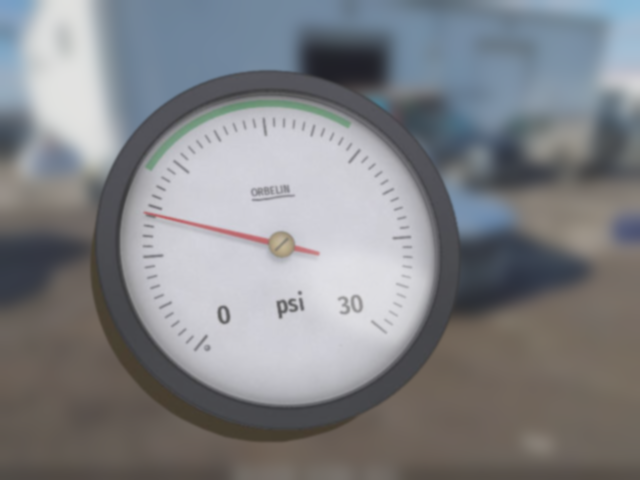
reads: 7
